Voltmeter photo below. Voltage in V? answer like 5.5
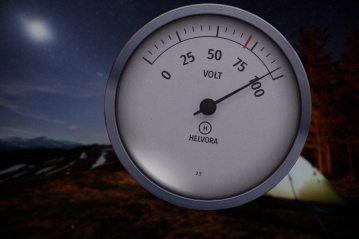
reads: 95
